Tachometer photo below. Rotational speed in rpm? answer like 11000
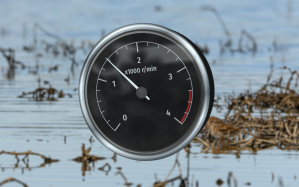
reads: 1400
